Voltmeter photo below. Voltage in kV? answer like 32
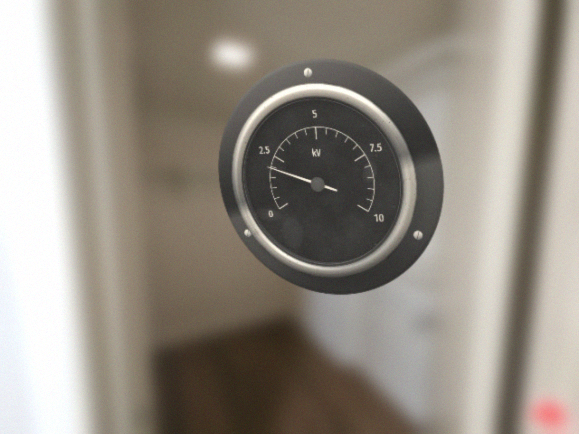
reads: 2
